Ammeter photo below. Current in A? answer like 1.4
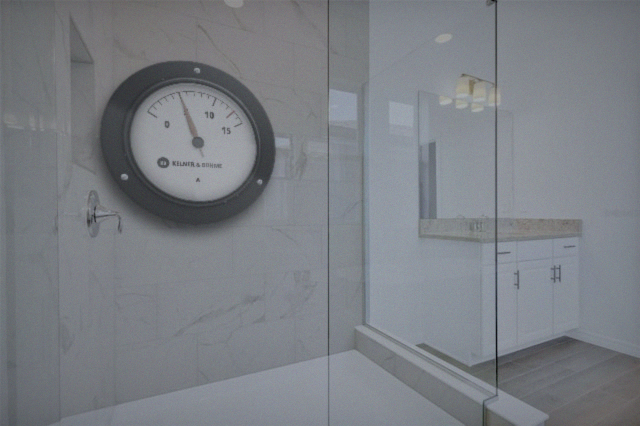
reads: 5
